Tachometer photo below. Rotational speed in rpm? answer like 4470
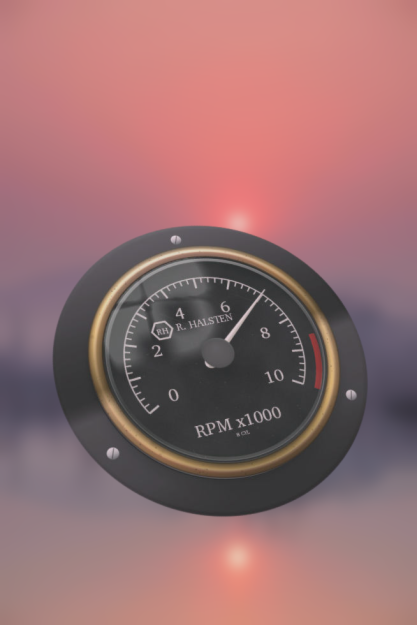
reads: 7000
